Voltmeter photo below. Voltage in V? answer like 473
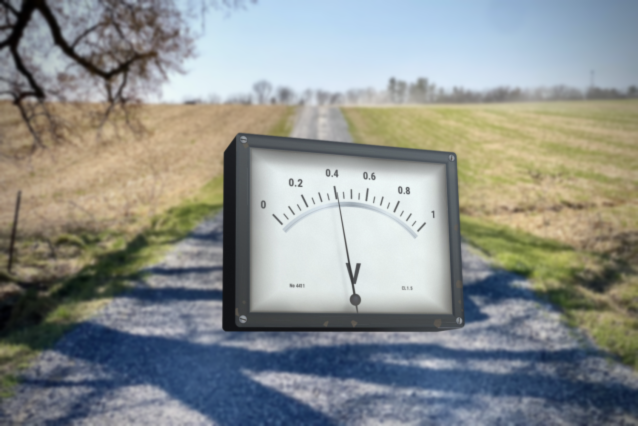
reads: 0.4
